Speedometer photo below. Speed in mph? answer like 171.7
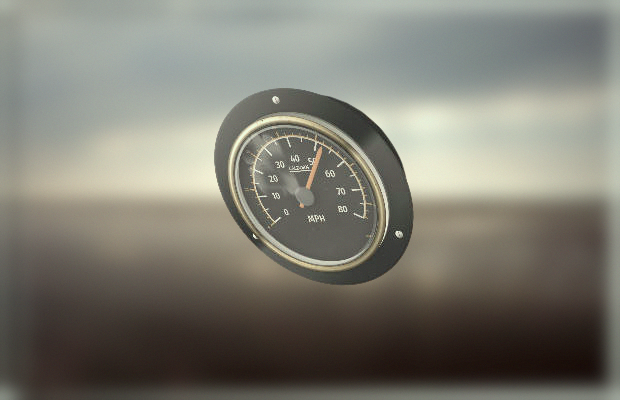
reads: 52.5
